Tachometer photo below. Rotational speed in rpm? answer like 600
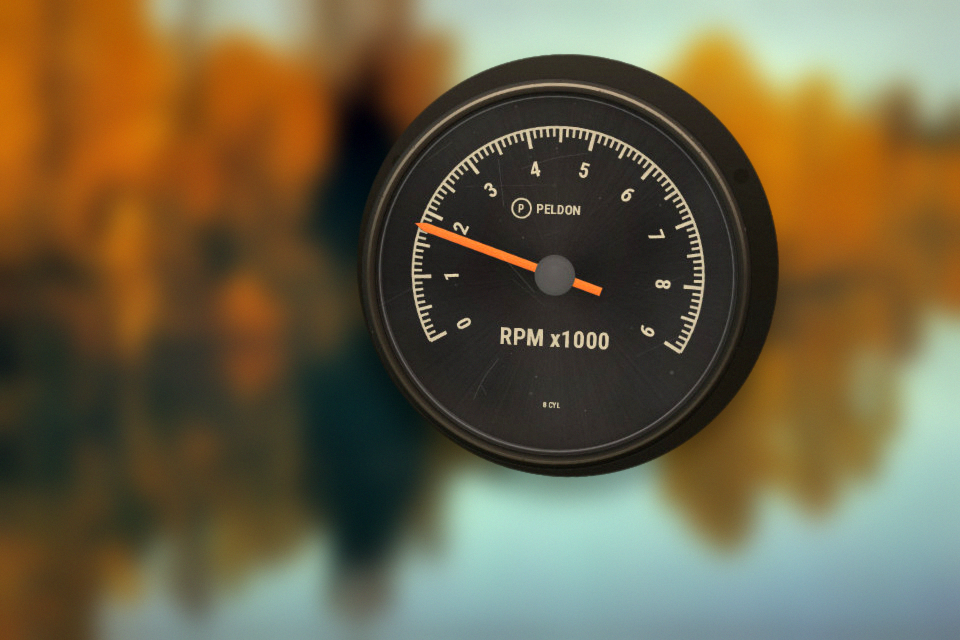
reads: 1800
